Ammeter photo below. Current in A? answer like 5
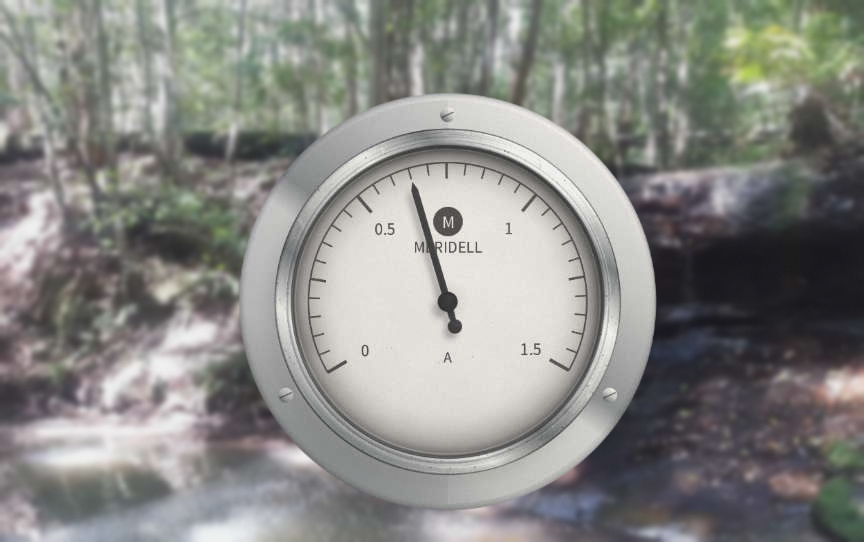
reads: 0.65
